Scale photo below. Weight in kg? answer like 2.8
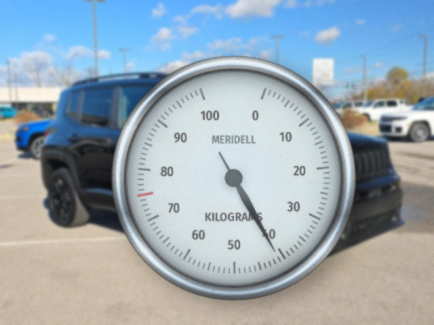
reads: 41
